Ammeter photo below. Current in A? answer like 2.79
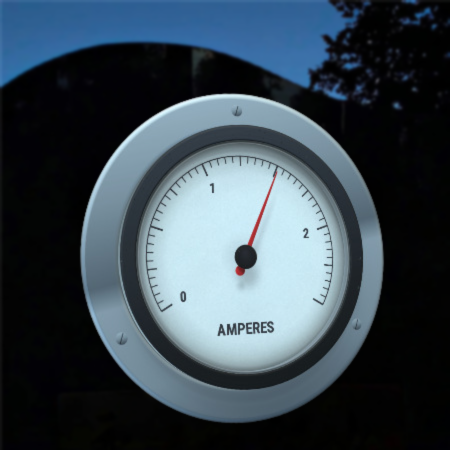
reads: 1.5
